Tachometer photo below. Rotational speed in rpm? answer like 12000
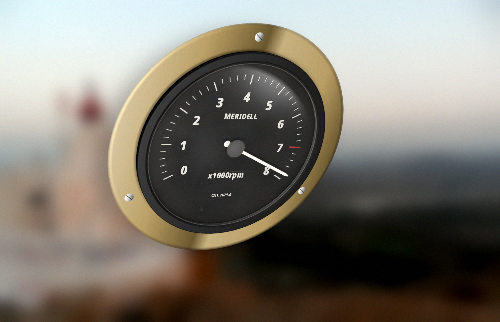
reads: 7800
